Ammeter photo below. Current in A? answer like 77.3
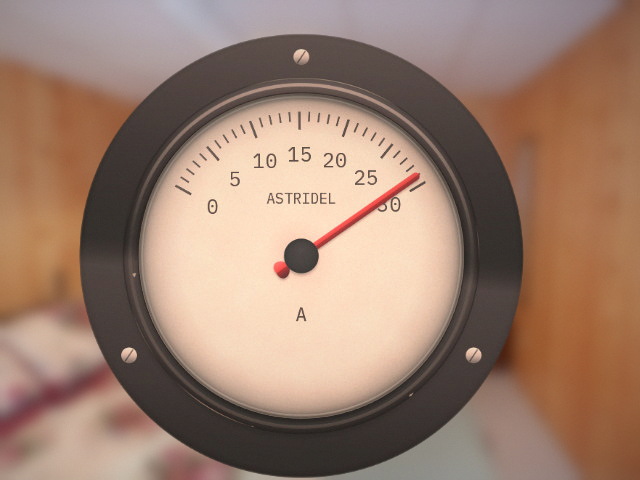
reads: 29
